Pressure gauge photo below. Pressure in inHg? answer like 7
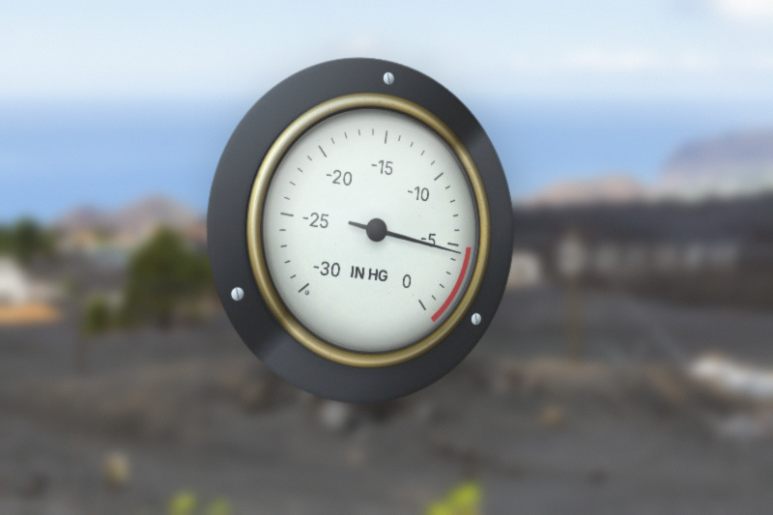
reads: -4.5
